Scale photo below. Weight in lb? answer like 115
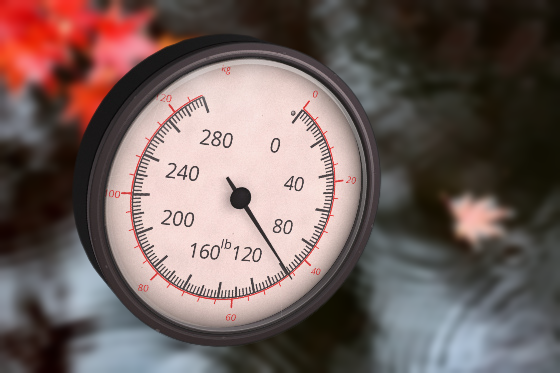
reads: 100
